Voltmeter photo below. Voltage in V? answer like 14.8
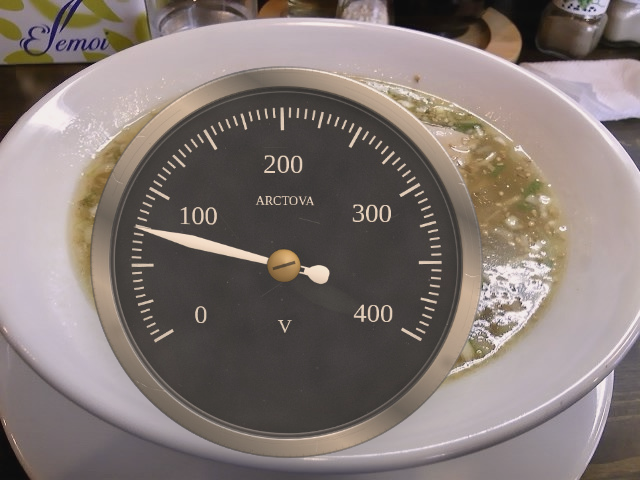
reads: 75
